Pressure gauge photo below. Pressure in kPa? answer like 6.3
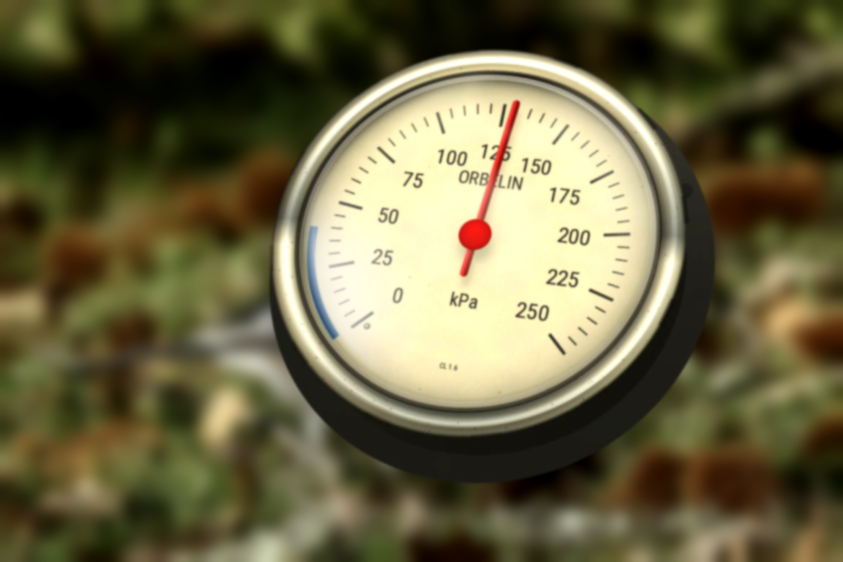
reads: 130
